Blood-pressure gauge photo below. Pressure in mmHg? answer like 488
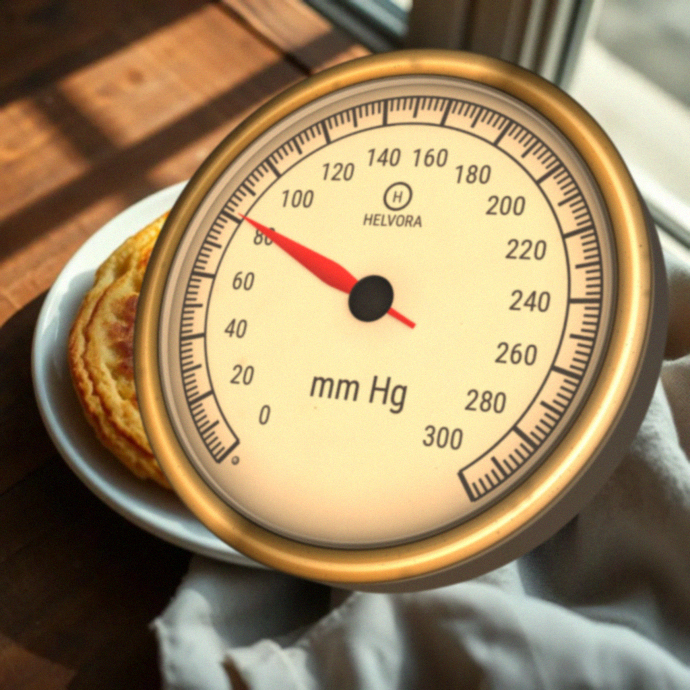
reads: 82
